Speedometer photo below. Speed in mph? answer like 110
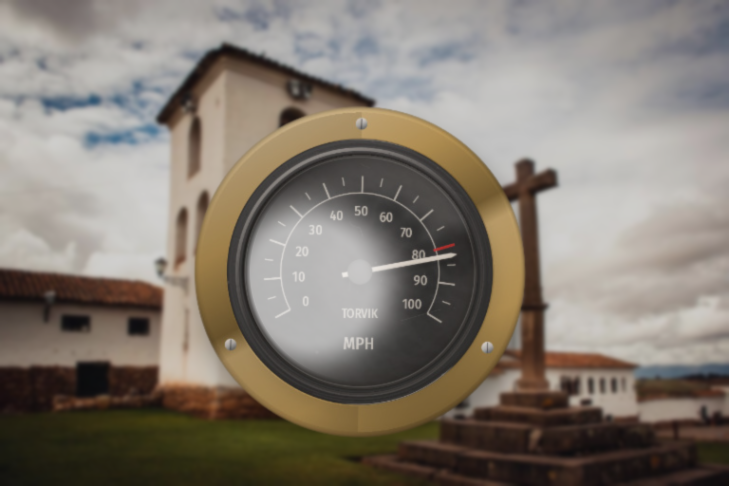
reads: 82.5
